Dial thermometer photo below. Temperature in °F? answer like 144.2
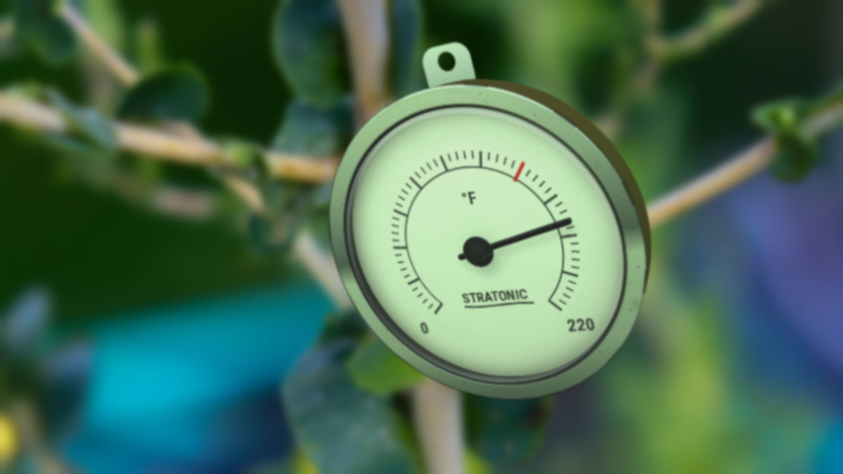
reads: 172
